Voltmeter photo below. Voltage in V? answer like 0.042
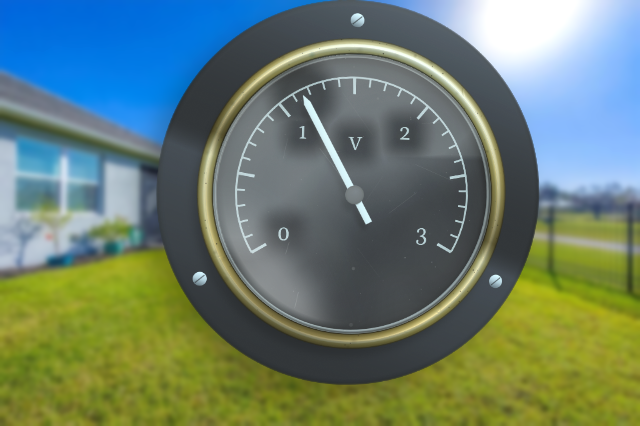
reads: 1.15
